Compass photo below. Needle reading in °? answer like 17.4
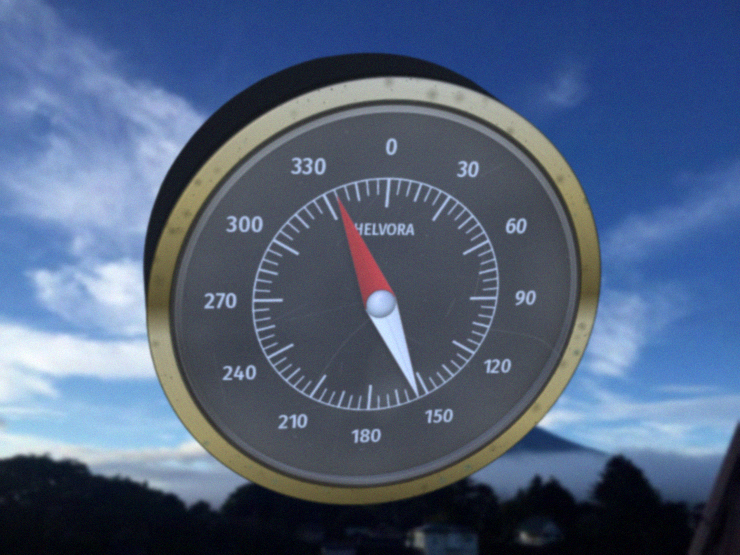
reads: 335
